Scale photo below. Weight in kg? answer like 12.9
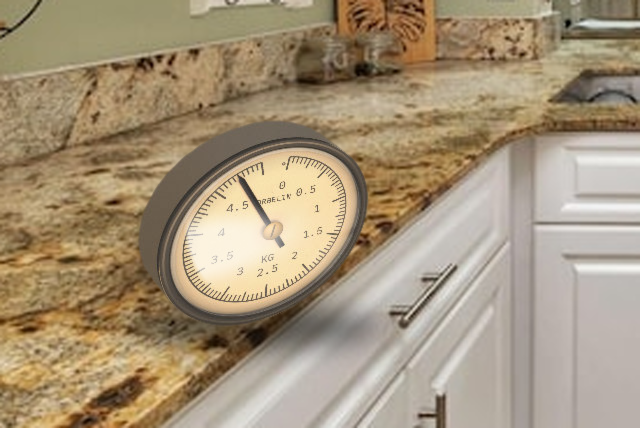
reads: 4.75
